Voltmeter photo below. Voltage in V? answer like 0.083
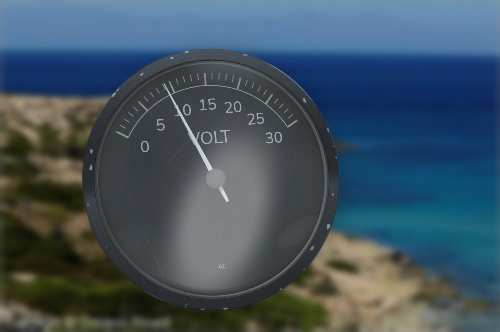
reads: 9
